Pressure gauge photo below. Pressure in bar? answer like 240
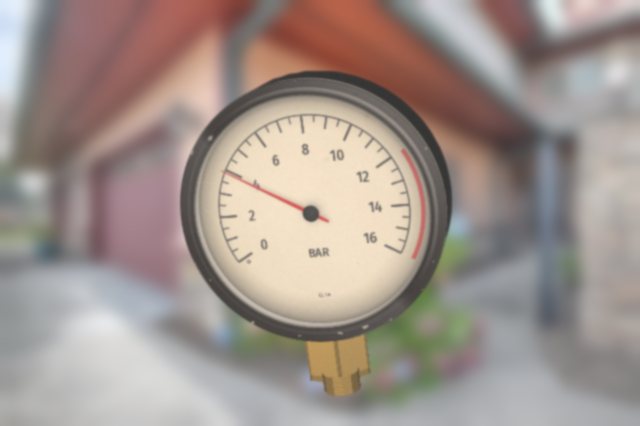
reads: 4
